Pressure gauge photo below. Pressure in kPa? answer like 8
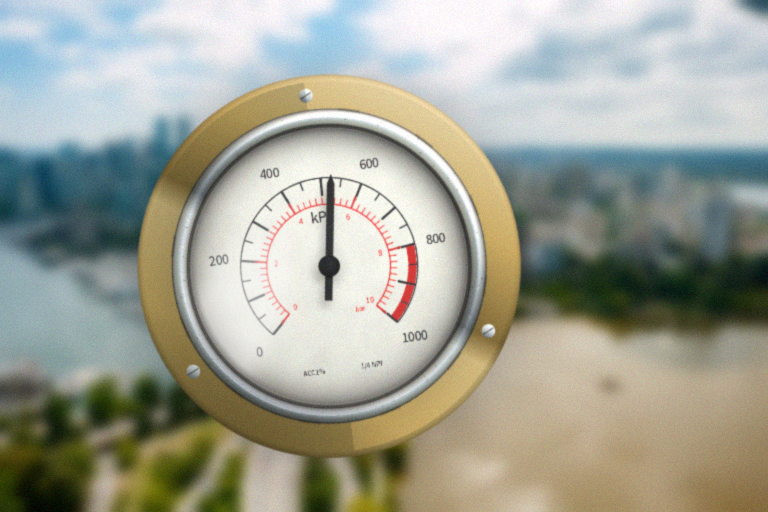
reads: 525
